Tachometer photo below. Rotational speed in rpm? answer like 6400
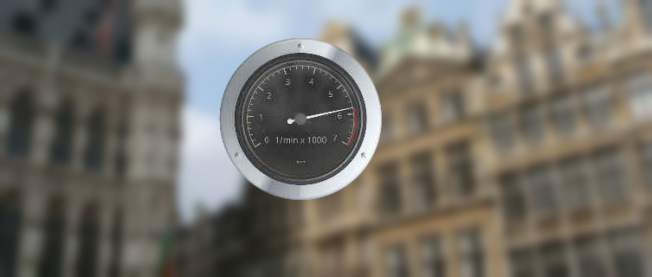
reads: 5800
